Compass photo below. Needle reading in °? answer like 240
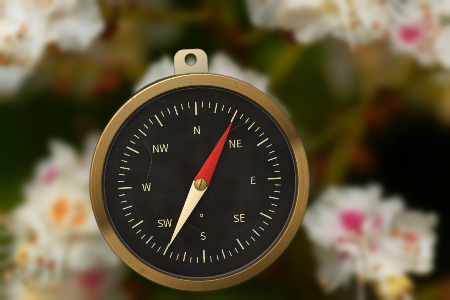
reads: 30
